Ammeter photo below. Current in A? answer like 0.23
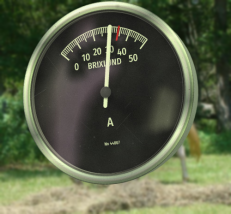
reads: 30
